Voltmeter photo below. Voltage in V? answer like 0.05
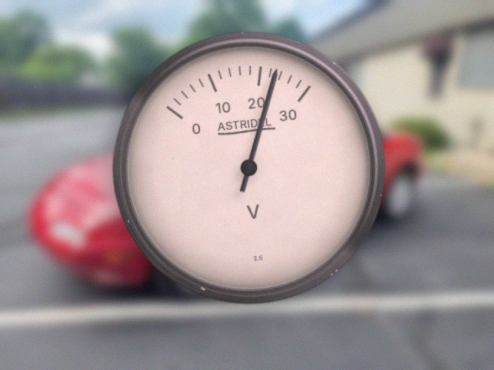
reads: 23
